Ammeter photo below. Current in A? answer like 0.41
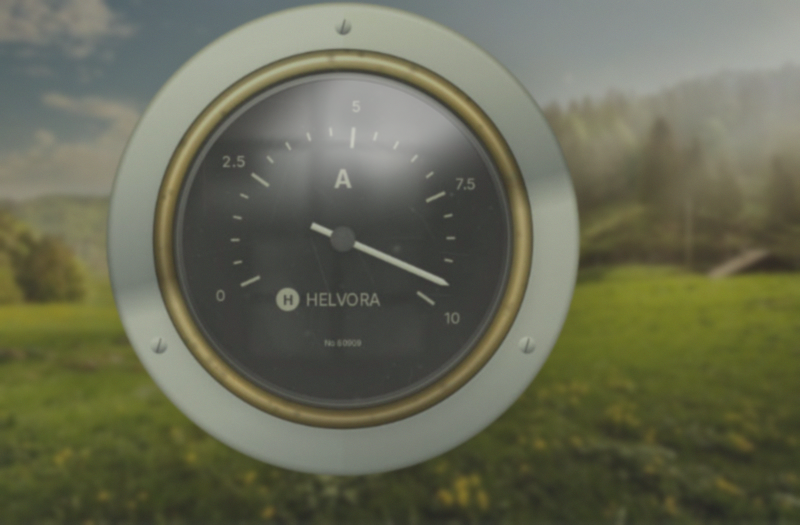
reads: 9.5
